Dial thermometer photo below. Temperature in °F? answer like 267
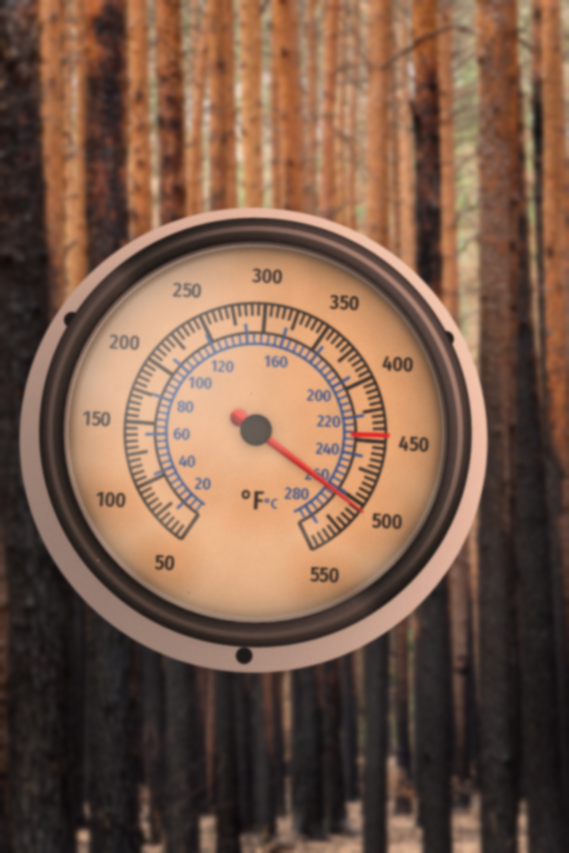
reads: 505
